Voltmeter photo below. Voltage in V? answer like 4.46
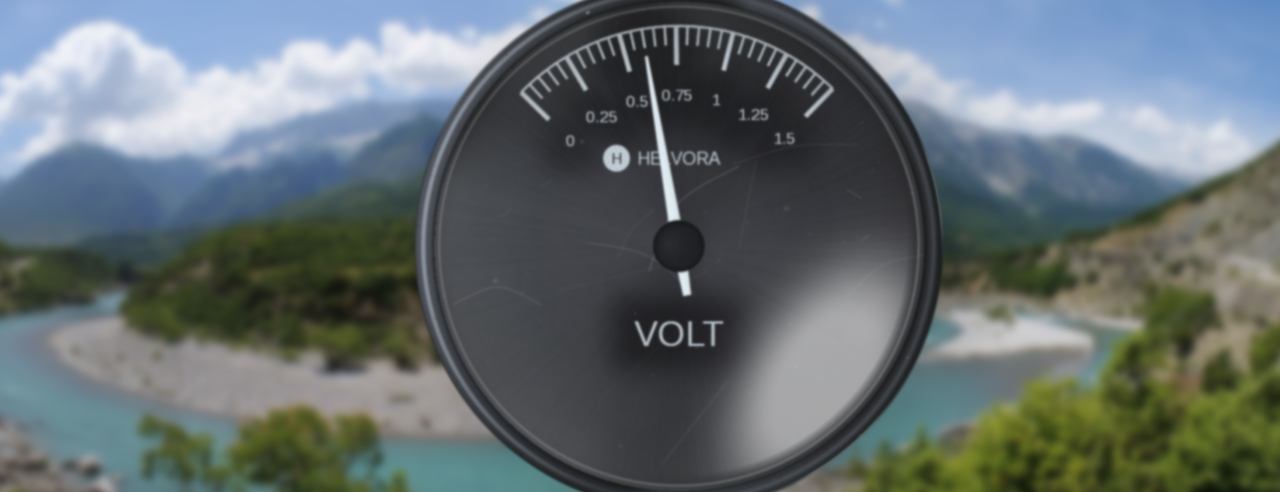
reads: 0.6
